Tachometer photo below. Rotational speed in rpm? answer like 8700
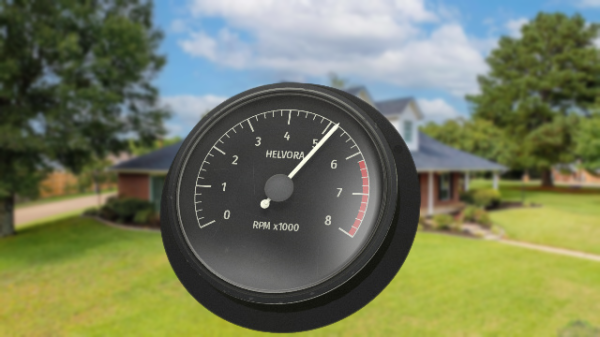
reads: 5200
